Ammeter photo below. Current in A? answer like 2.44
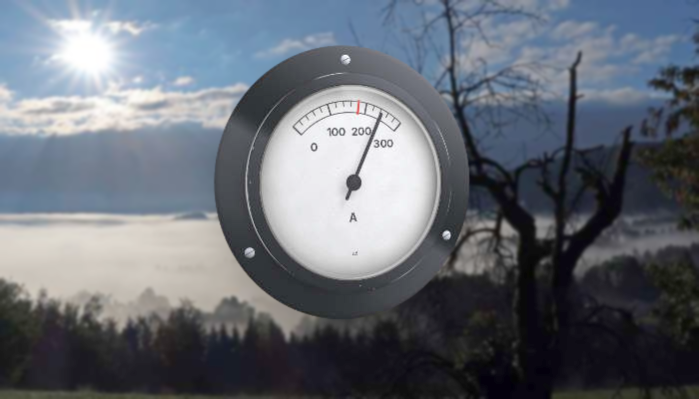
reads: 240
